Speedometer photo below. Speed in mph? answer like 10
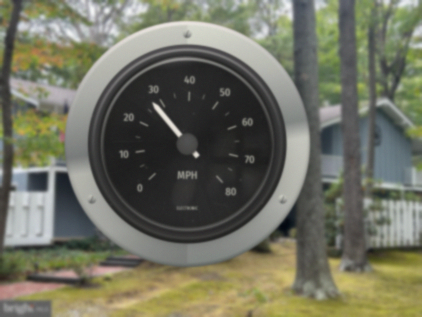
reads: 27.5
